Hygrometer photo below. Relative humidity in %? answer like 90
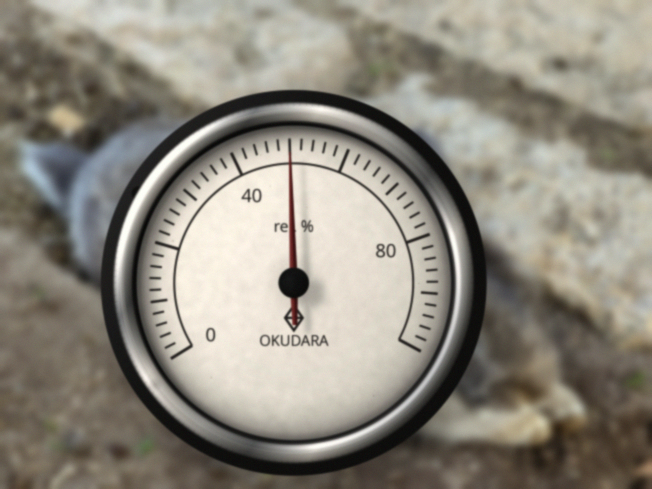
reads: 50
